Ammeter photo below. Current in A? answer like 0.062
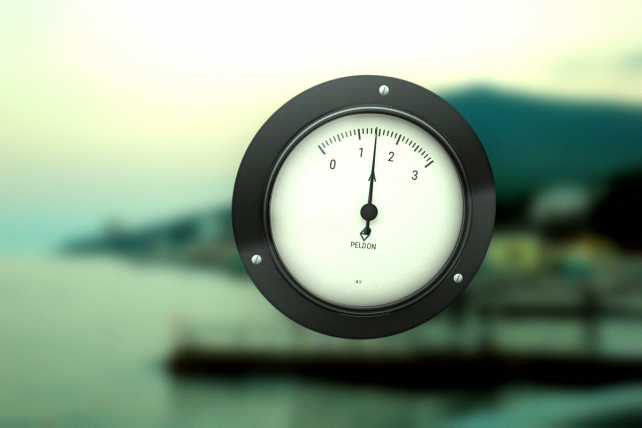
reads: 1.4
